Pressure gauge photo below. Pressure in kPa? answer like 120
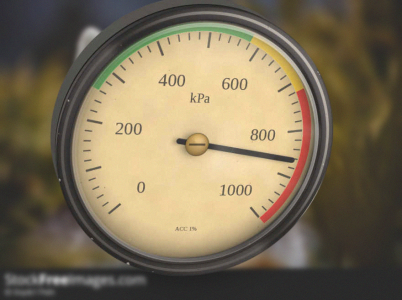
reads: 860
